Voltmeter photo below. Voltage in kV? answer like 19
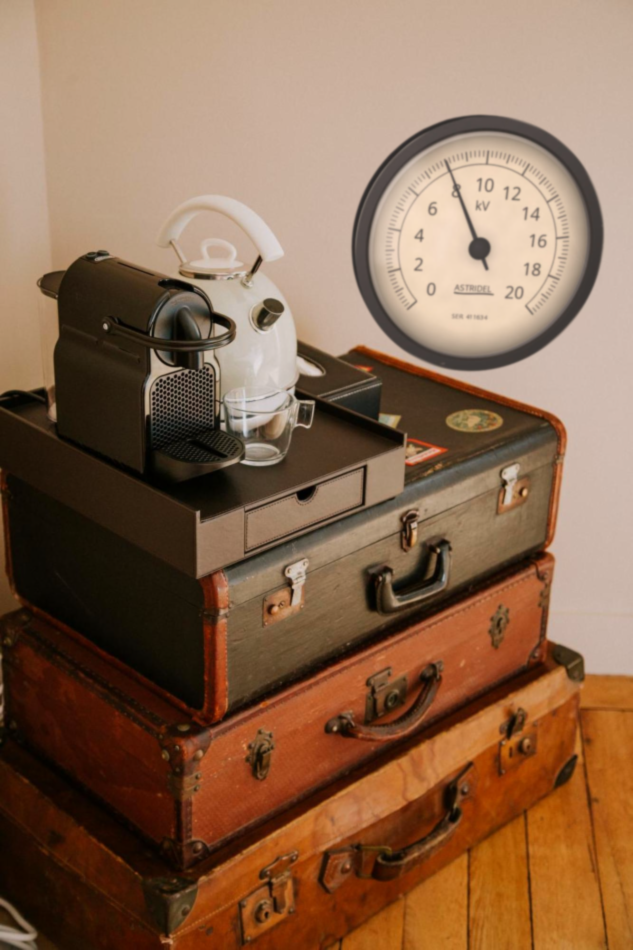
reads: 8
